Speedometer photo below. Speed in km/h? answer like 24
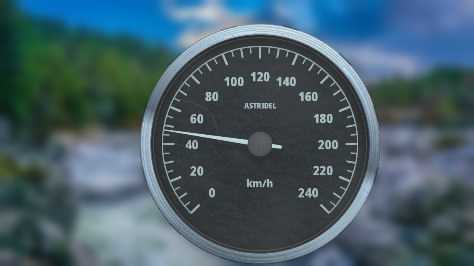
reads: 47.5
